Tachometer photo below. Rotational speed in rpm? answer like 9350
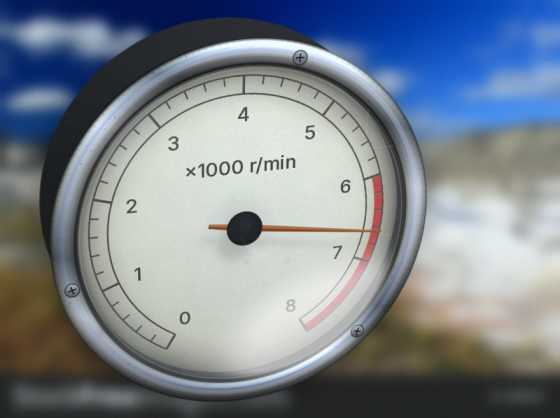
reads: 6600
